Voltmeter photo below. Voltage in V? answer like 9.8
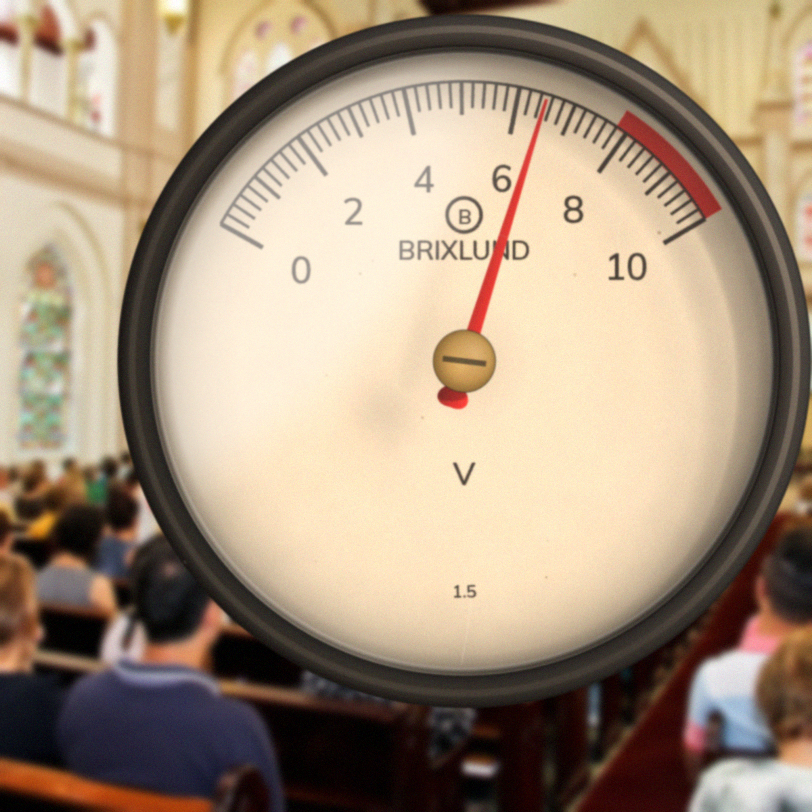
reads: 6.5
